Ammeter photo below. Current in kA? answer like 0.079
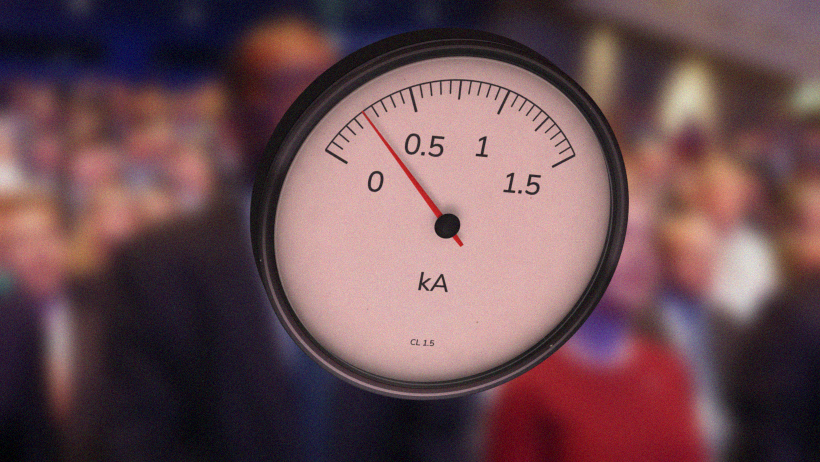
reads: 0.25
